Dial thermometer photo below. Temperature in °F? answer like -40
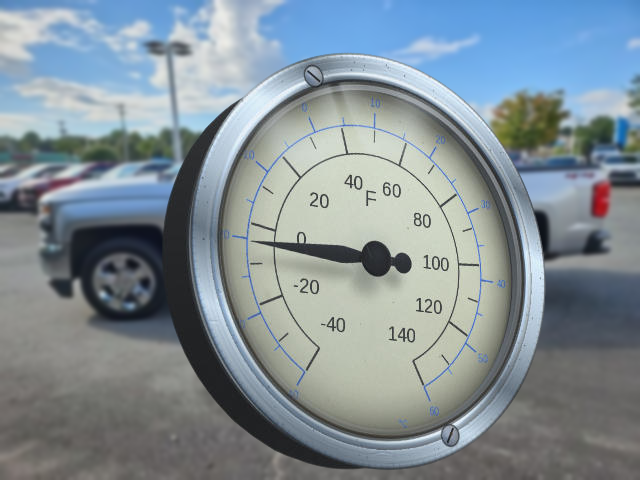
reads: -5
